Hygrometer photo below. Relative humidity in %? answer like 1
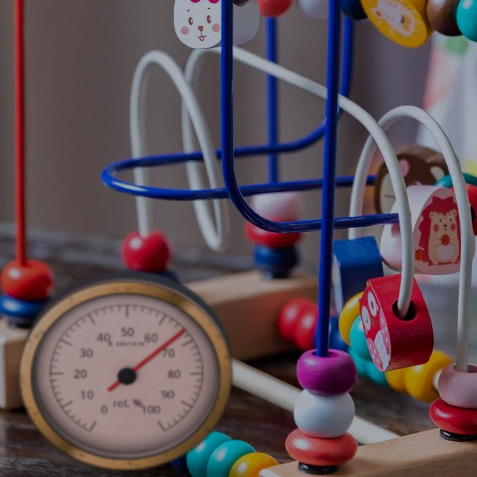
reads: 66
